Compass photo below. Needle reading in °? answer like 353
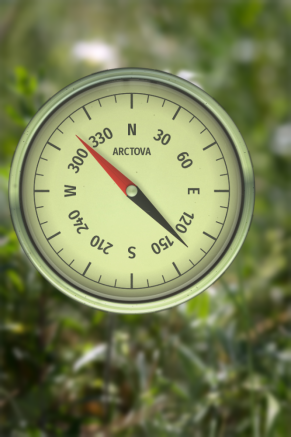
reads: 315
